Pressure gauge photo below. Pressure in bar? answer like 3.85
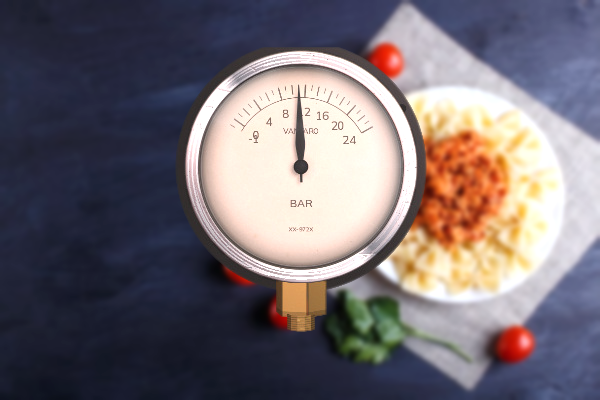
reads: 11
